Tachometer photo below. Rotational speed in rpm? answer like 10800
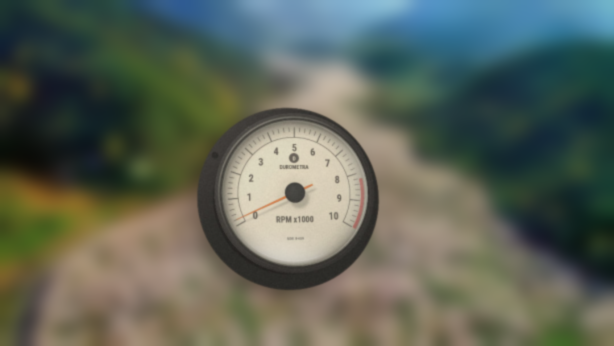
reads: 200
